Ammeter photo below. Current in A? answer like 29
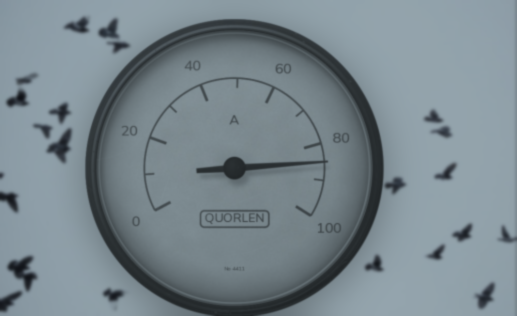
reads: 85
